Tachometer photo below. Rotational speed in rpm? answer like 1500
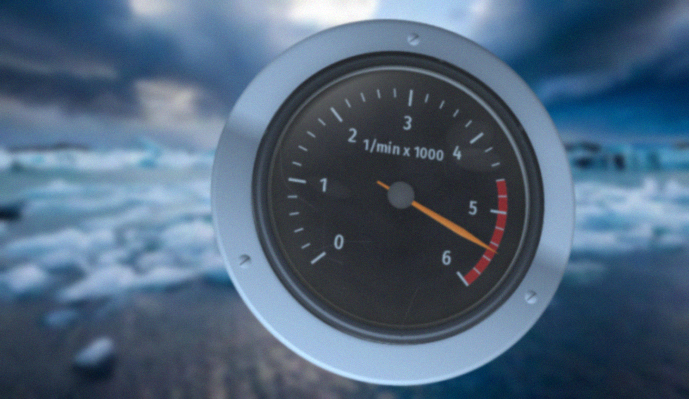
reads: 5500
